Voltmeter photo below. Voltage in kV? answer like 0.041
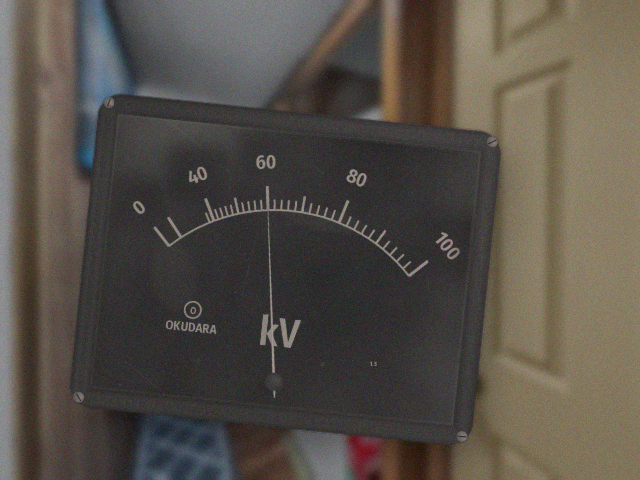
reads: 60
